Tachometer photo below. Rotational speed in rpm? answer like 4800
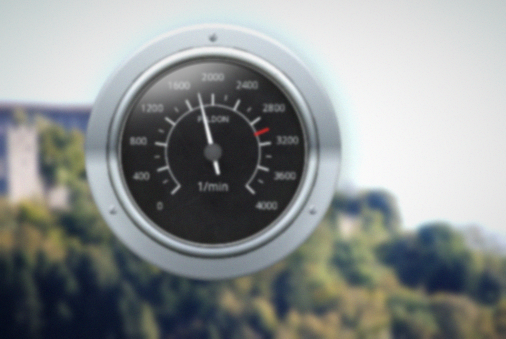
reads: 1800
